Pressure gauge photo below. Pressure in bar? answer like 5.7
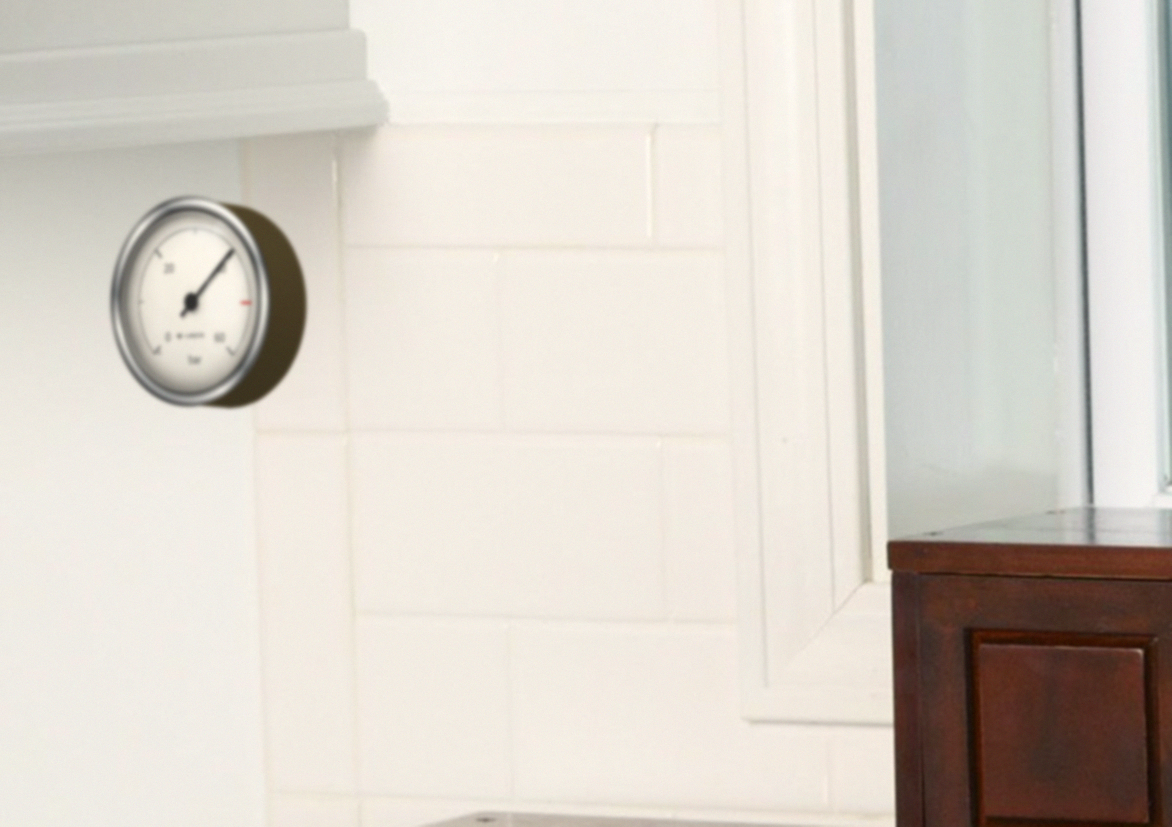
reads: 40
